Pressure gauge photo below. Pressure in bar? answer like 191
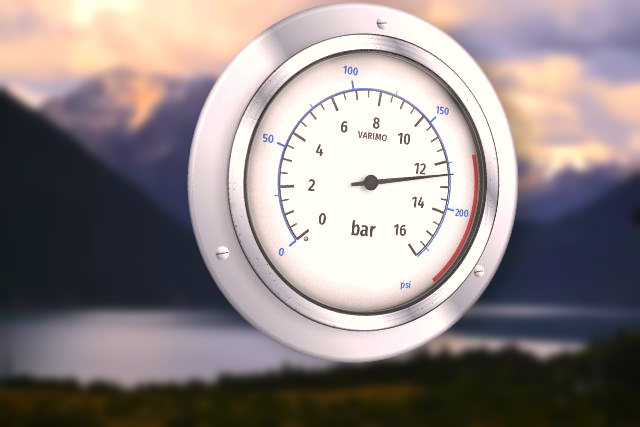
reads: 12.5
